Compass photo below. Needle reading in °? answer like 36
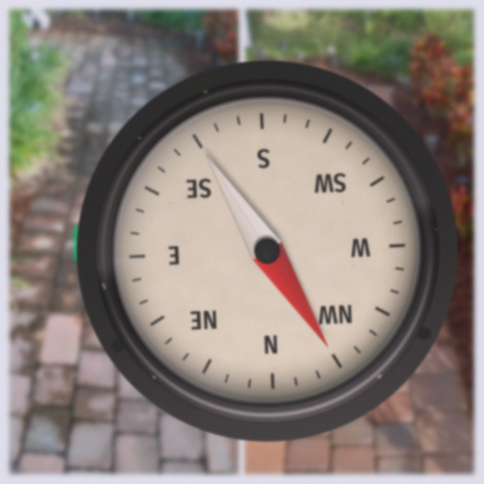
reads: 330
